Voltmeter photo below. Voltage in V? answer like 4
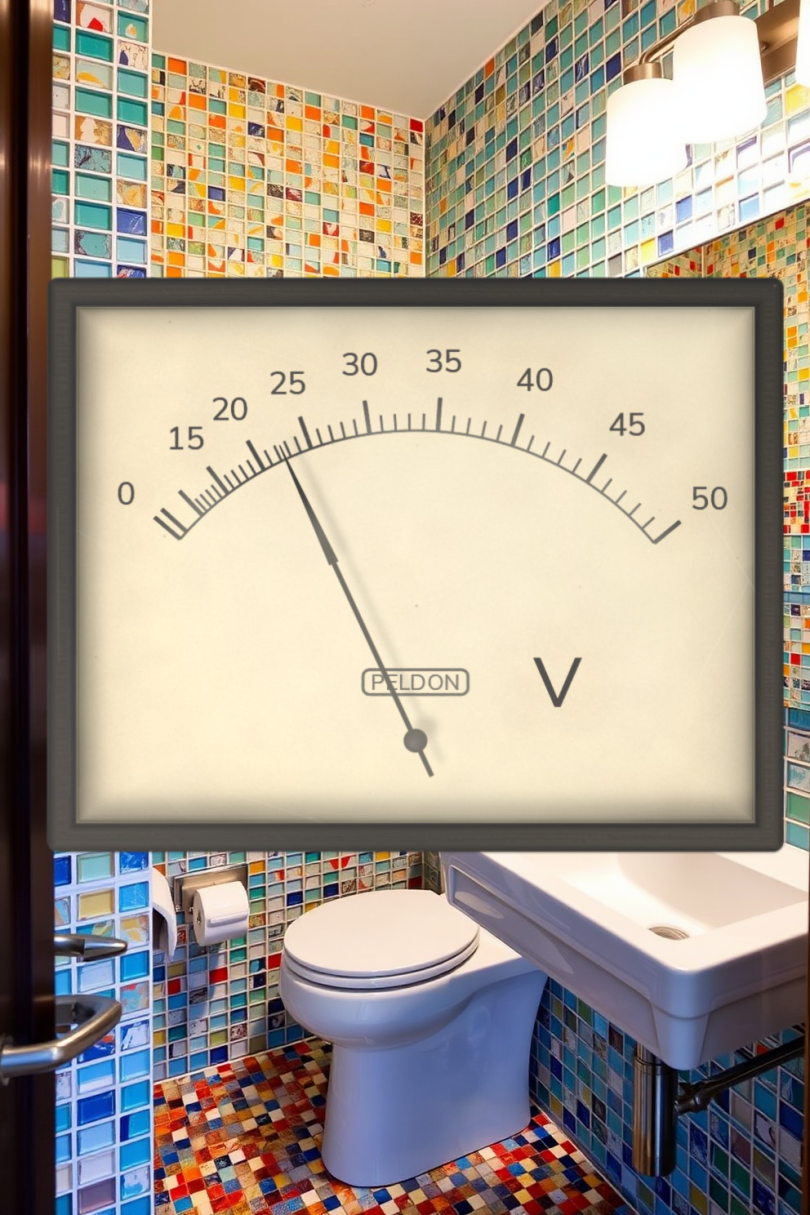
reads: 22.5
